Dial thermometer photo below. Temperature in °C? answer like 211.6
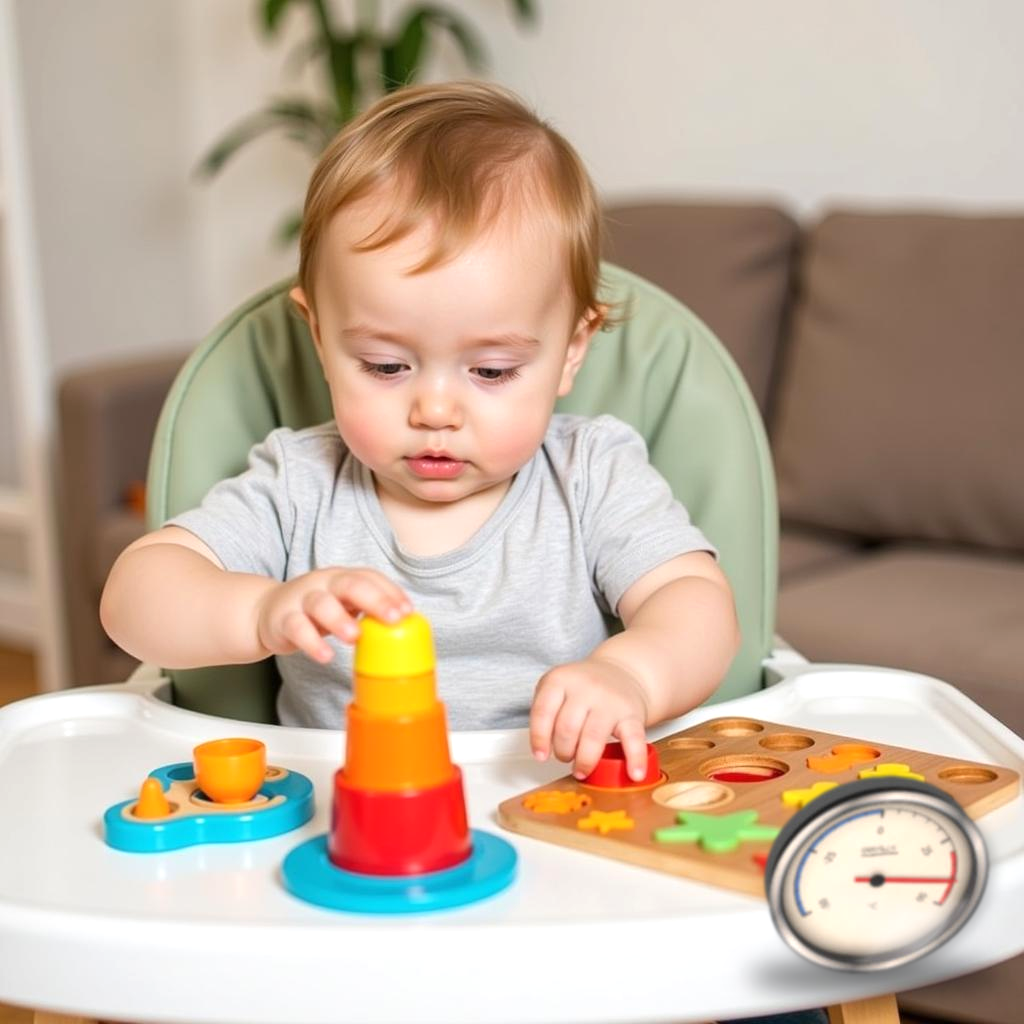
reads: 40
